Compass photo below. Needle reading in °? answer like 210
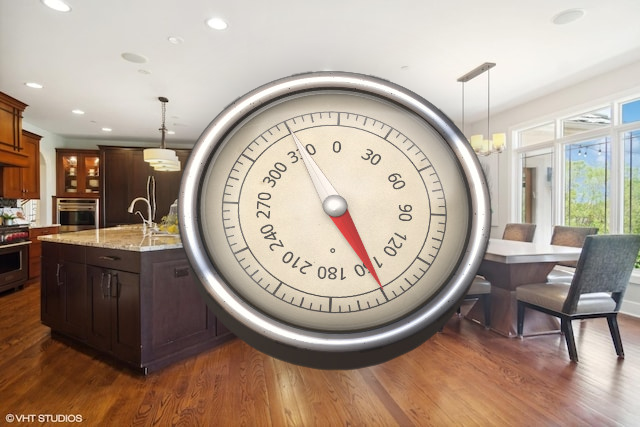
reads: 150
